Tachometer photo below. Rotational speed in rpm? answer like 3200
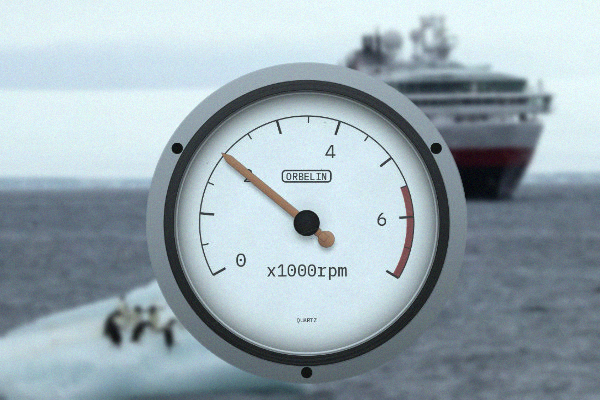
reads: 2000
